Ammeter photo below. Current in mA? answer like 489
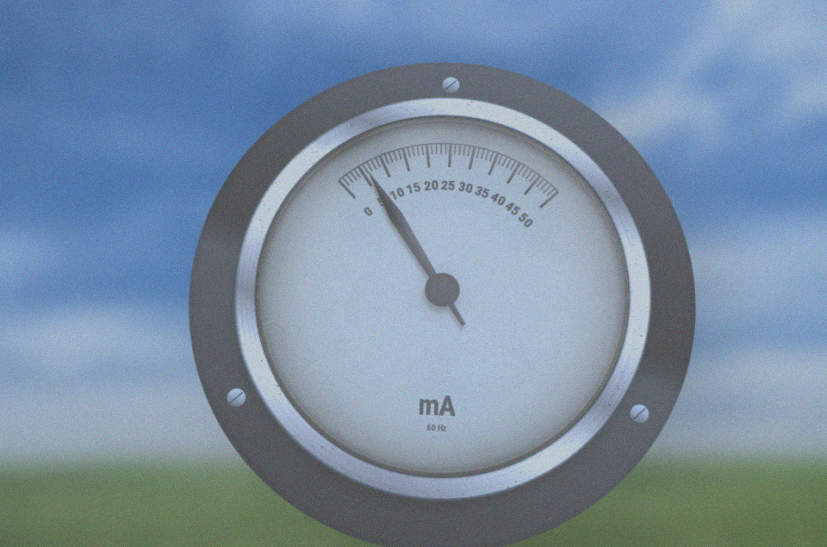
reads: 6
